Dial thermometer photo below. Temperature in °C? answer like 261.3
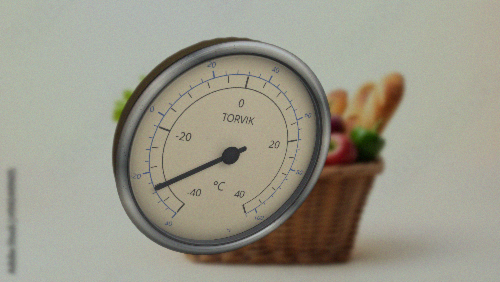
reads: -32
